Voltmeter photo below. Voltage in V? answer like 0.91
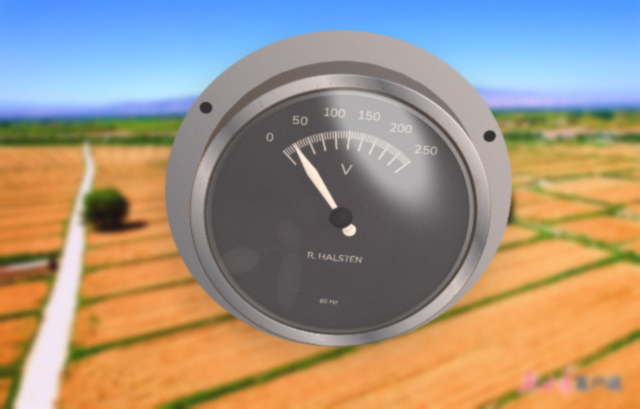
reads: 25
